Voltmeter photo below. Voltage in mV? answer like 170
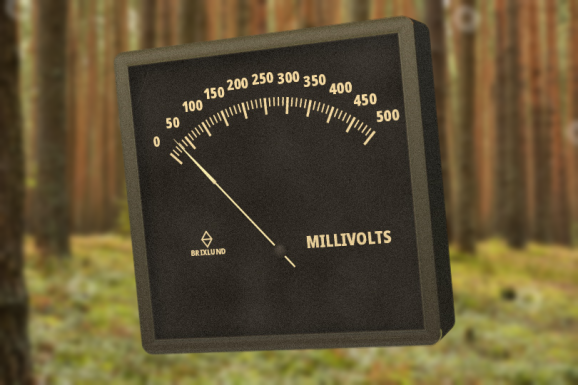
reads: 30
